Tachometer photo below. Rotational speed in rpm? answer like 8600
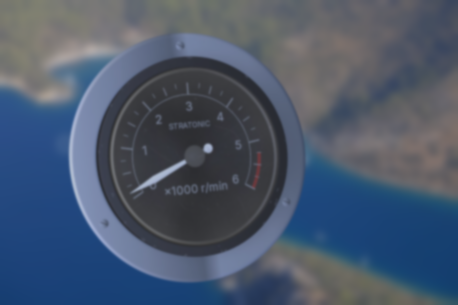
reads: 125
